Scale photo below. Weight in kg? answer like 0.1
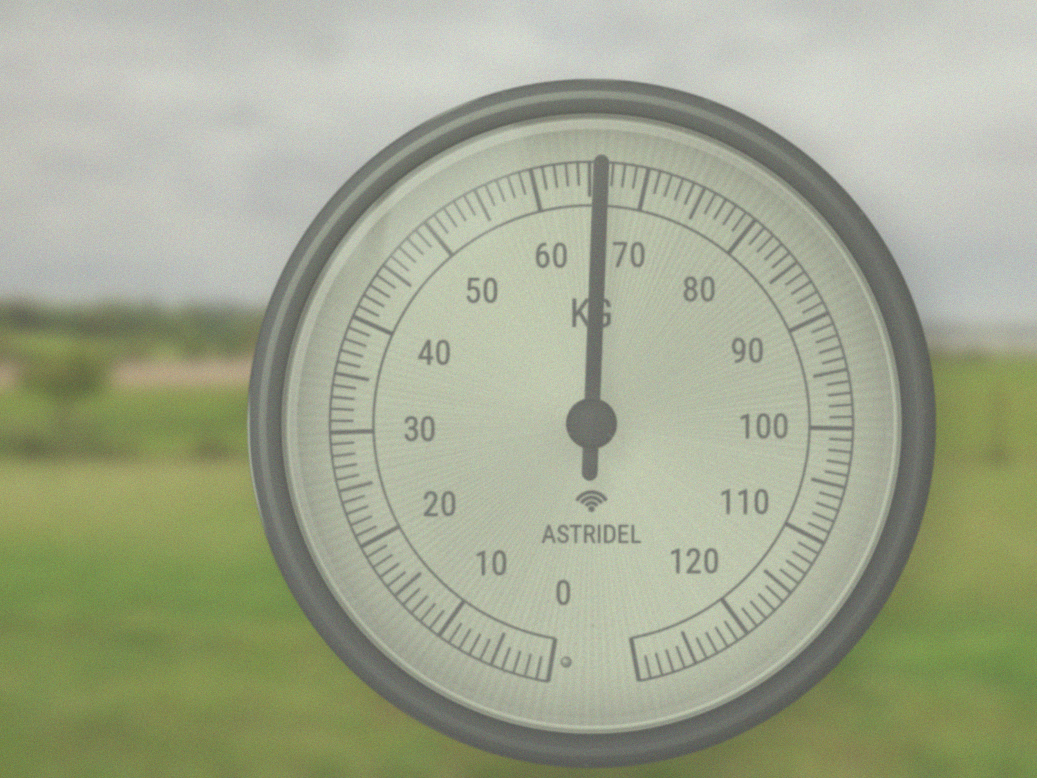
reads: 66
